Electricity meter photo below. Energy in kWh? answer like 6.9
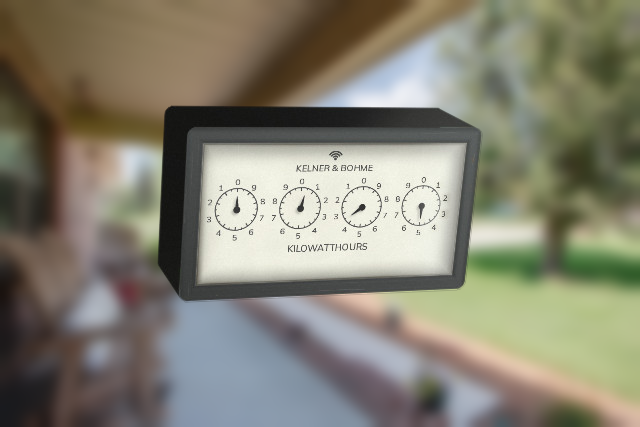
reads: 35
